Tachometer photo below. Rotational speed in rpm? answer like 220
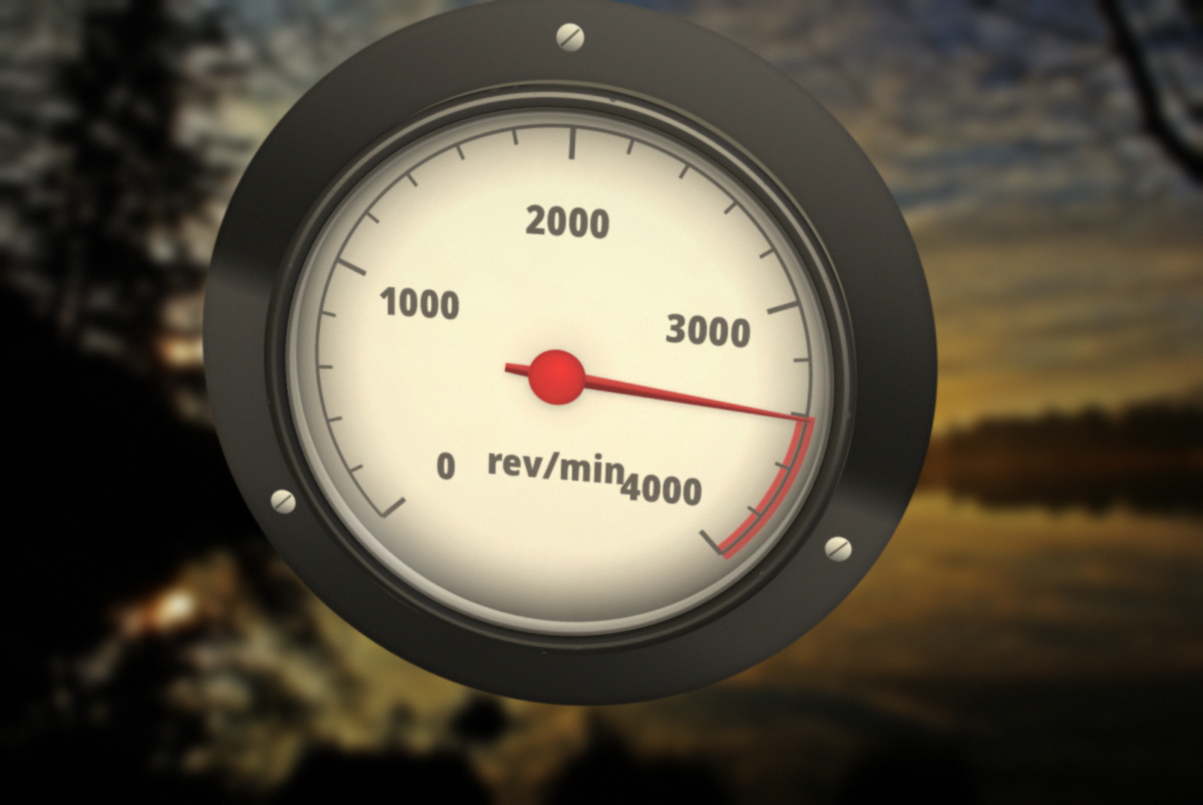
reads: 3400
